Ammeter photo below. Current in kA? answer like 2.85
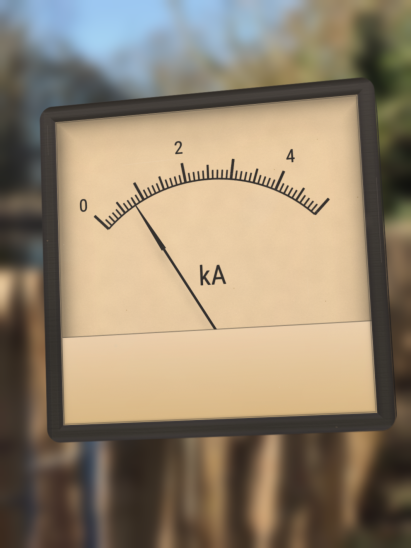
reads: 0.8
